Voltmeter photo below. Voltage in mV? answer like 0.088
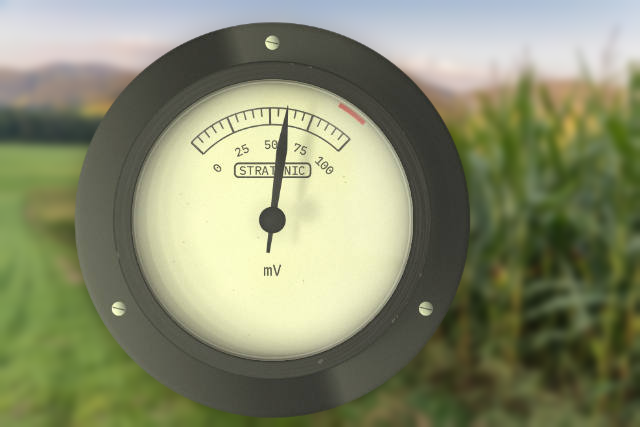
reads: 60
